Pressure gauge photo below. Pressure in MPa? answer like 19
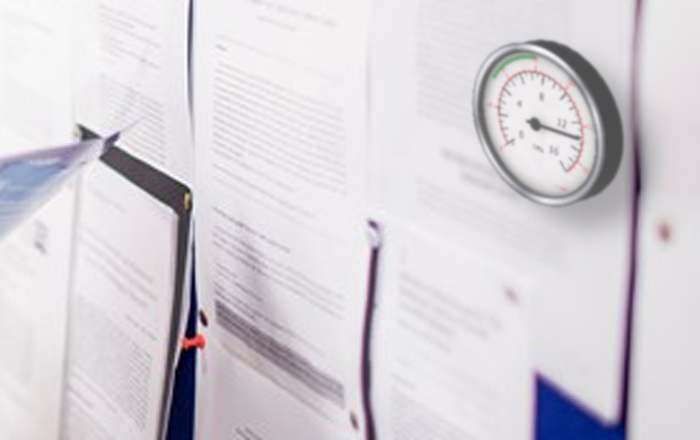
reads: 13
